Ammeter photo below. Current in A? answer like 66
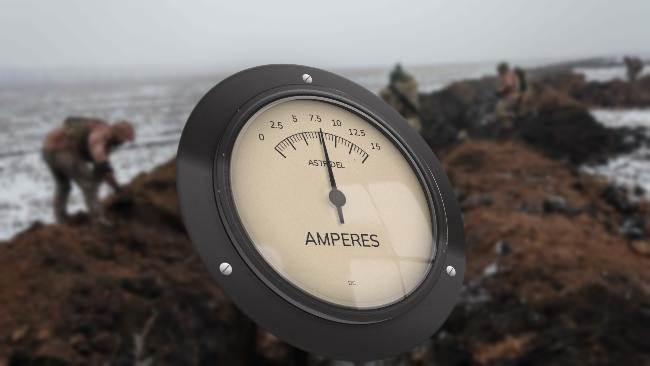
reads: 7.5
